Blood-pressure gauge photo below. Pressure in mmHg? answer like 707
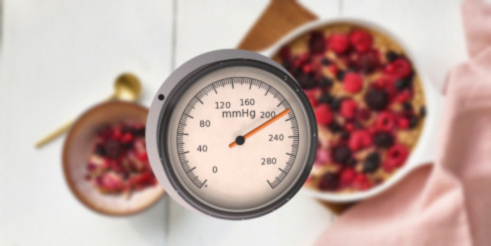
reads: 210
